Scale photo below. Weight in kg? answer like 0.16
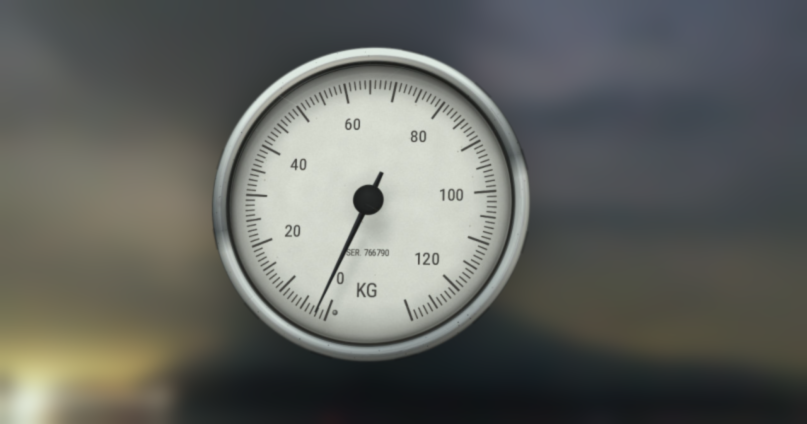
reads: 2
